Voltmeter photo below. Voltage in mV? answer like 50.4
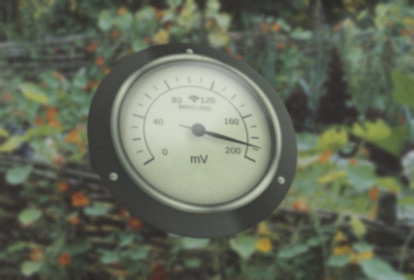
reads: 190
